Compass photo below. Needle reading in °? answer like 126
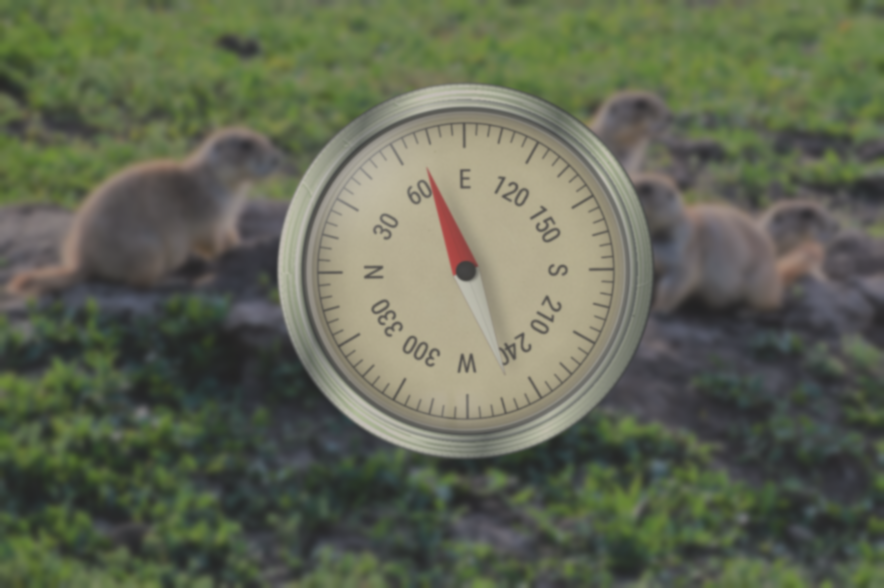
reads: 70
